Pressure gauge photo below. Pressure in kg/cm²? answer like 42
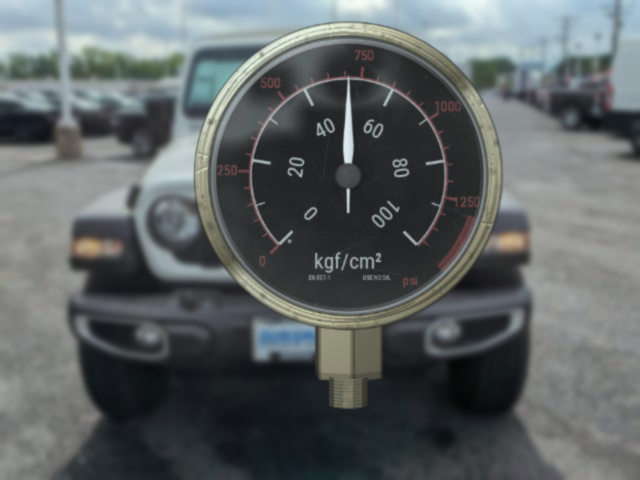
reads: 50
